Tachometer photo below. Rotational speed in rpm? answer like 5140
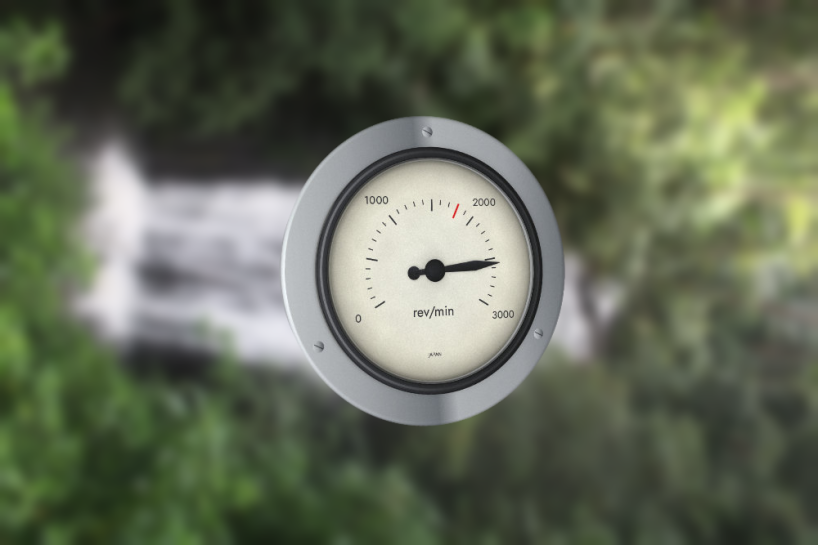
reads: 2550
